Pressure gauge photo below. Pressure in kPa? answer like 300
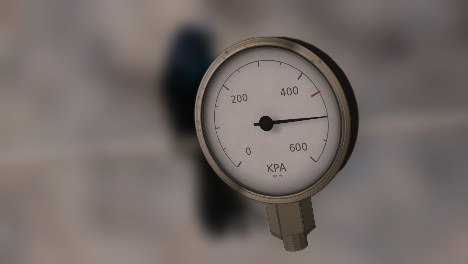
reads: 500
